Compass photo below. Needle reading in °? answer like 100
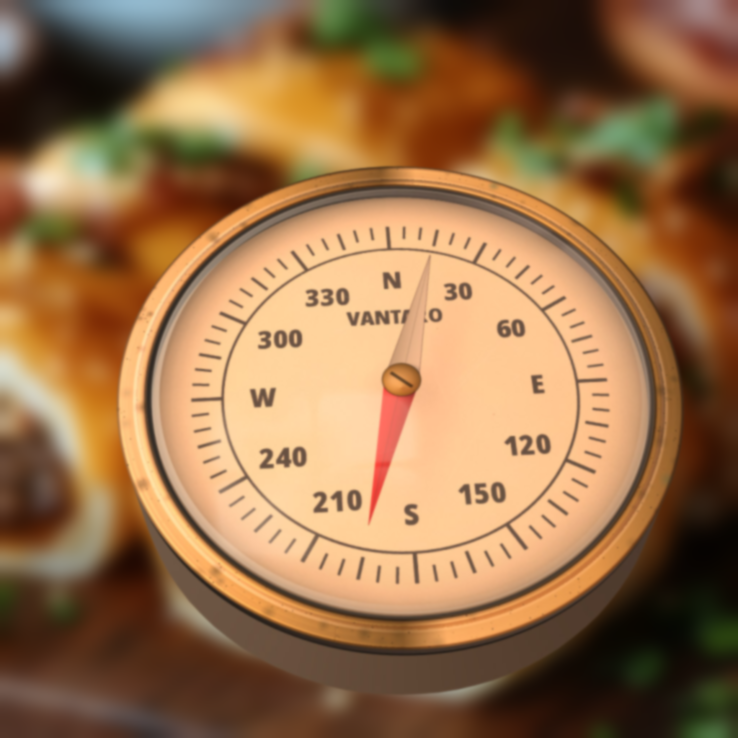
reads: 195
